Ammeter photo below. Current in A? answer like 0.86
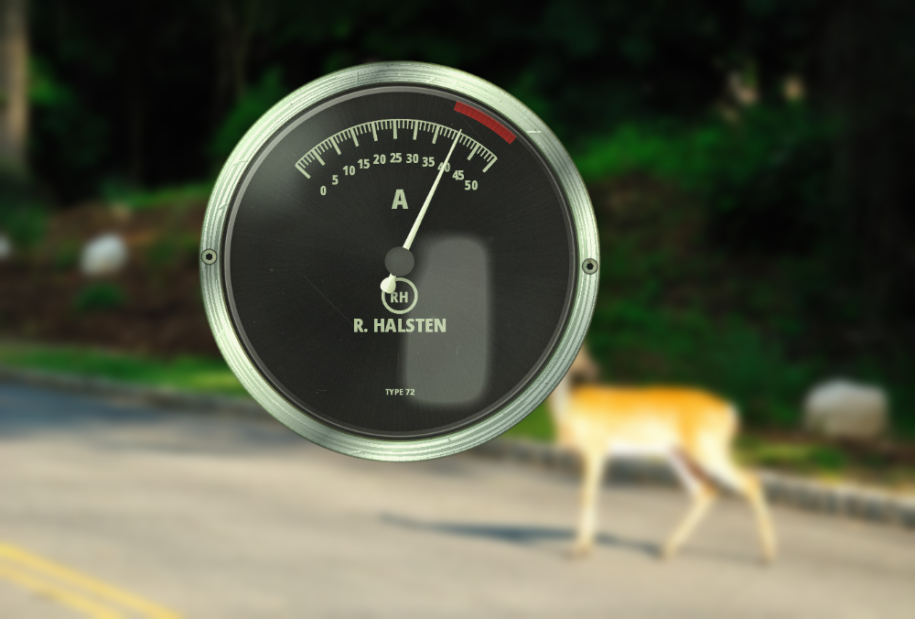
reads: 40
